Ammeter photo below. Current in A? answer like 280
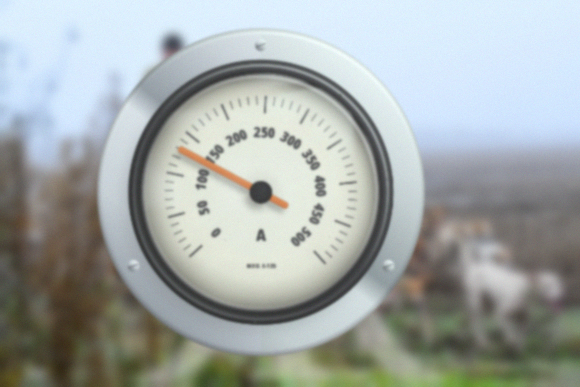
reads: 130
